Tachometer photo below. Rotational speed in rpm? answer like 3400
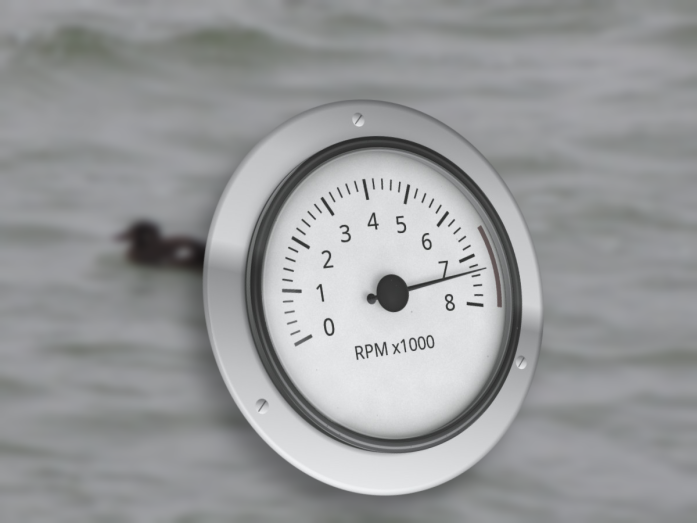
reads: 7300
